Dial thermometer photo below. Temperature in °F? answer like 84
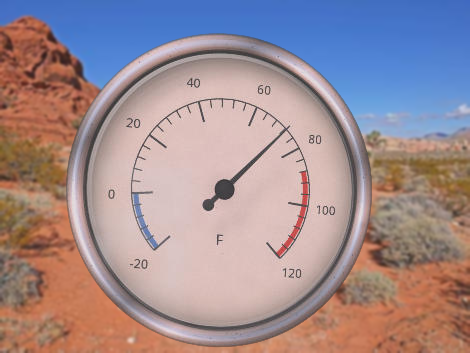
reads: 72
